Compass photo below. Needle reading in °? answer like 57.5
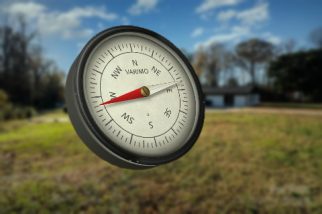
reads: 260
